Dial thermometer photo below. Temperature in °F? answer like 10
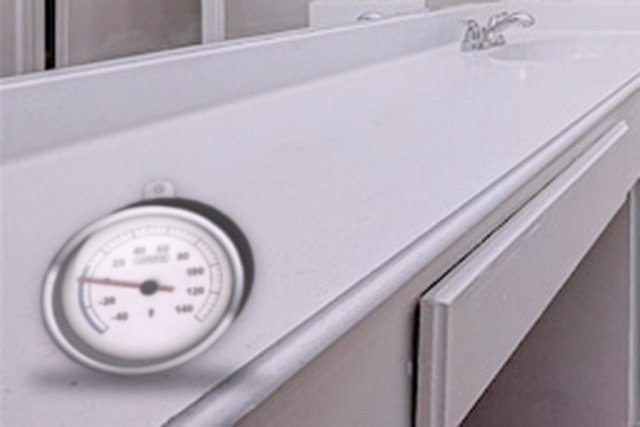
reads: 0
